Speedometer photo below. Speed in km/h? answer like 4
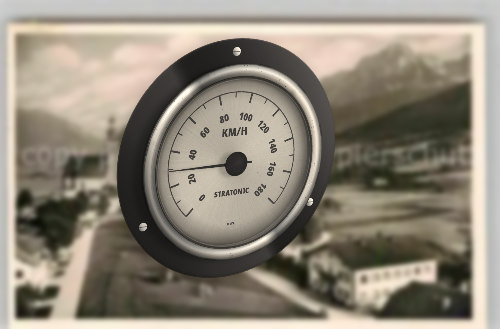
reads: 30
